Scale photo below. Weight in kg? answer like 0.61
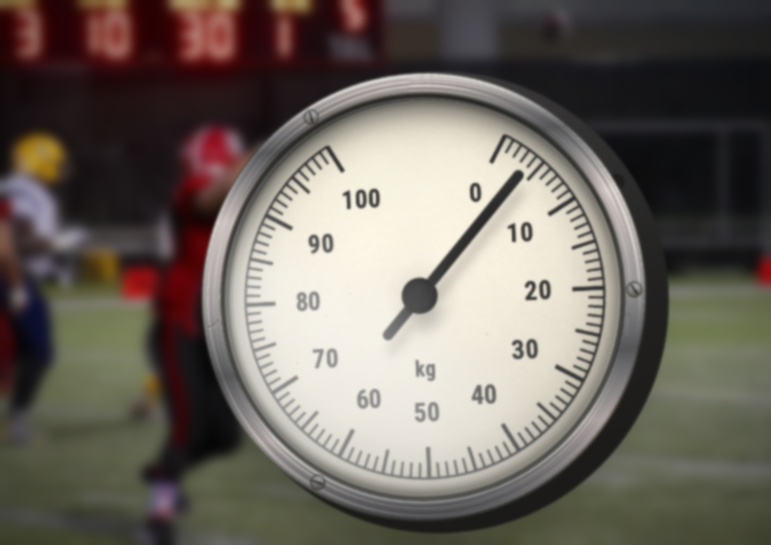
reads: 4
